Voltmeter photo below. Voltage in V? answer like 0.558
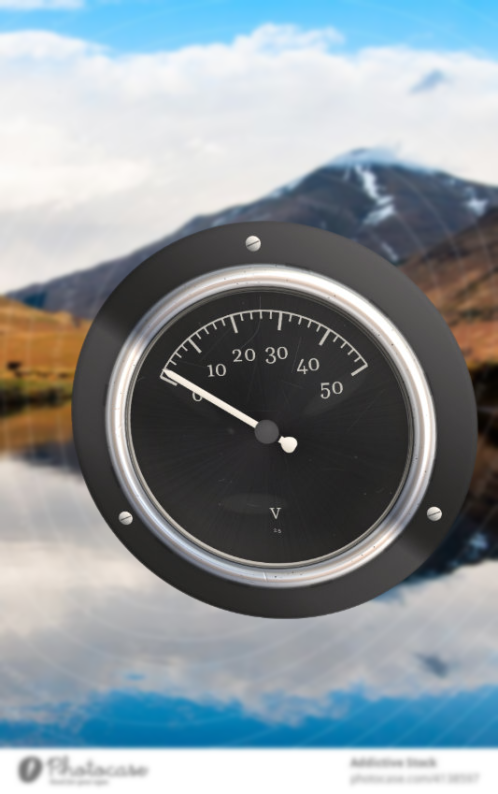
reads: 2
